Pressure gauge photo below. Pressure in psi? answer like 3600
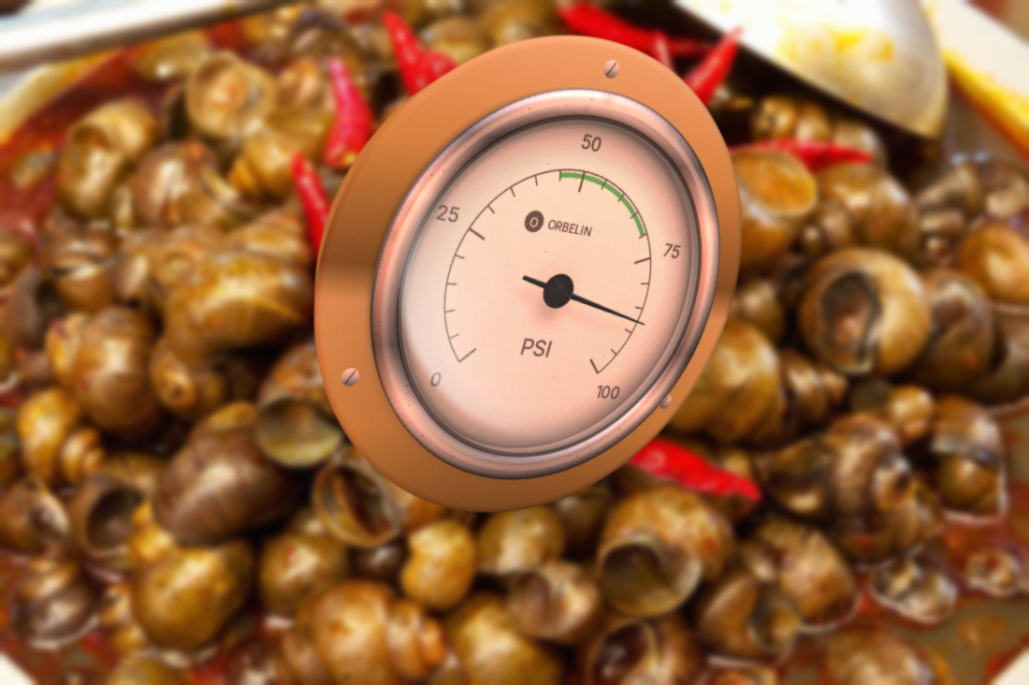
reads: 87.5
